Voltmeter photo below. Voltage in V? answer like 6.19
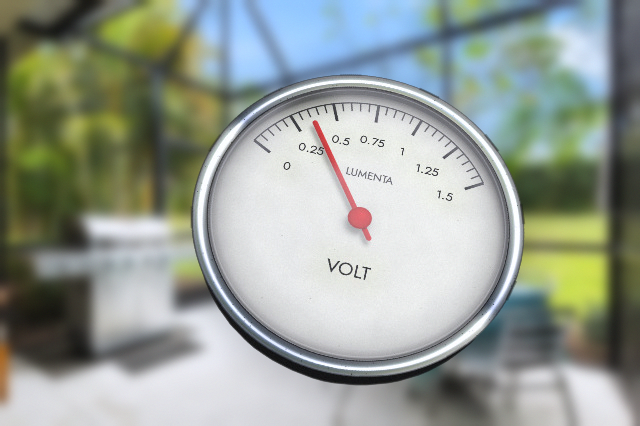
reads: 0.35
